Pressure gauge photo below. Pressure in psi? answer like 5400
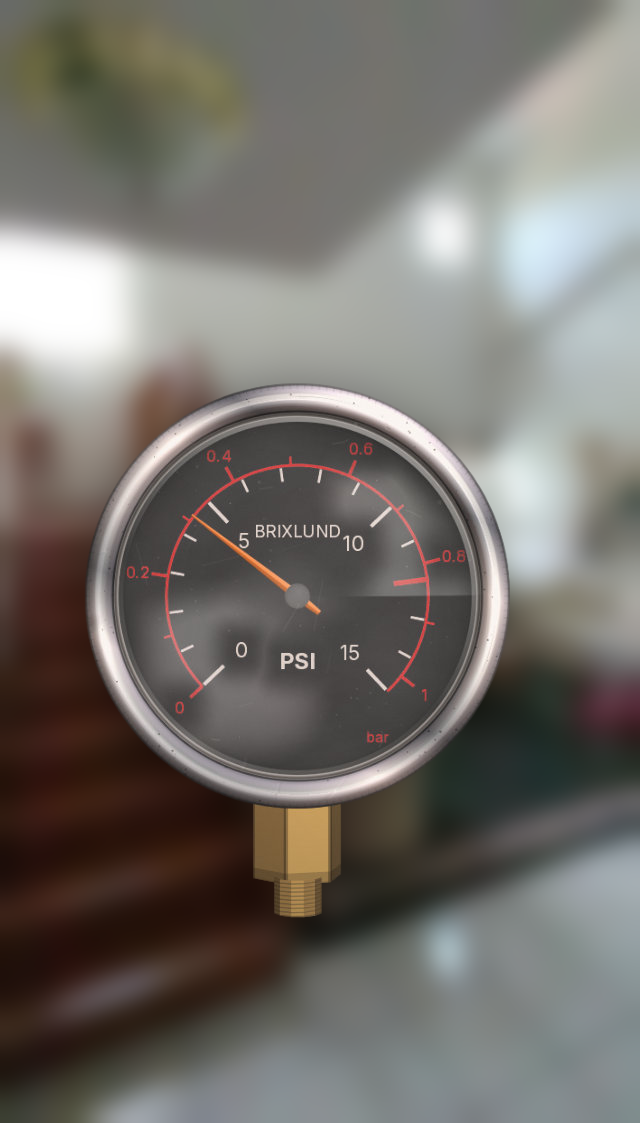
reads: 4.5
